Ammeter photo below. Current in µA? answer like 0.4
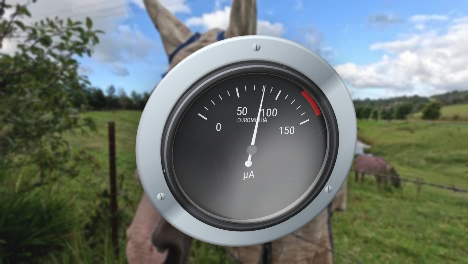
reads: 80
